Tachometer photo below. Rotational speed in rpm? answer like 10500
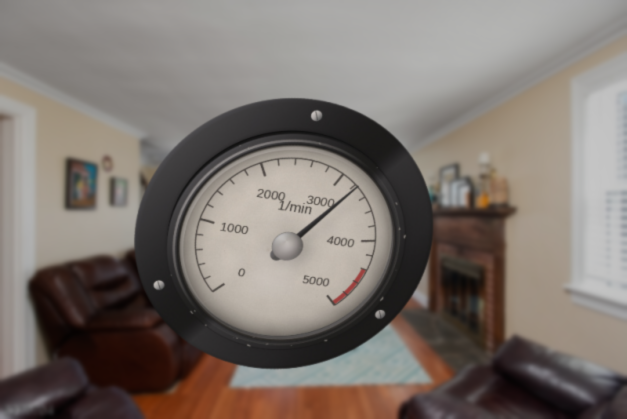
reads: 3200
